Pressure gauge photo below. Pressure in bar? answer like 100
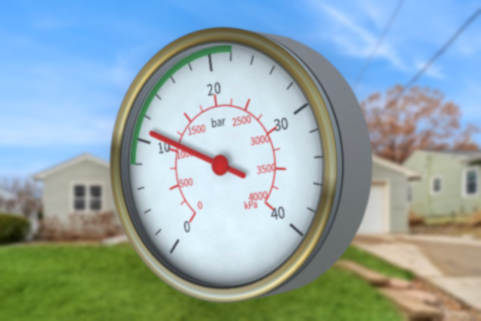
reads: 11
